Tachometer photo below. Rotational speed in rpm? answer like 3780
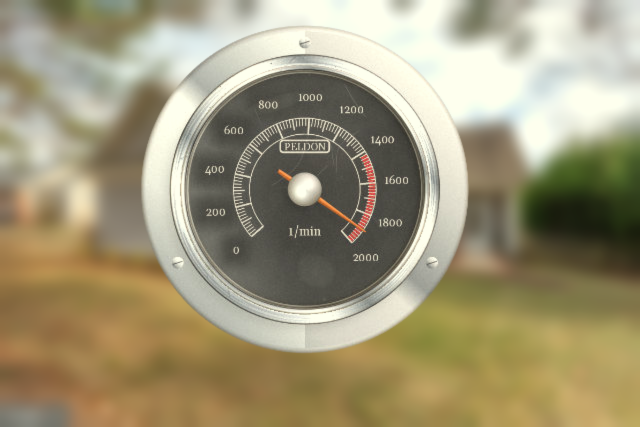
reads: 1900
